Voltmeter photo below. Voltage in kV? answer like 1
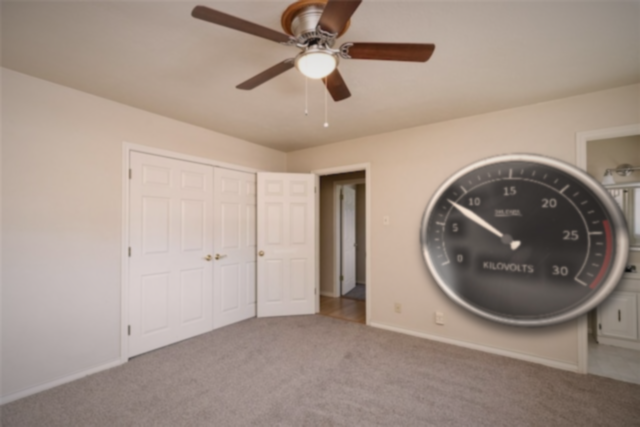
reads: 8
